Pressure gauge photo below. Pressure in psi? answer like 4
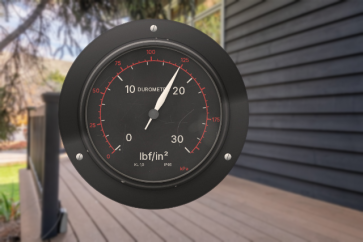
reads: 18
